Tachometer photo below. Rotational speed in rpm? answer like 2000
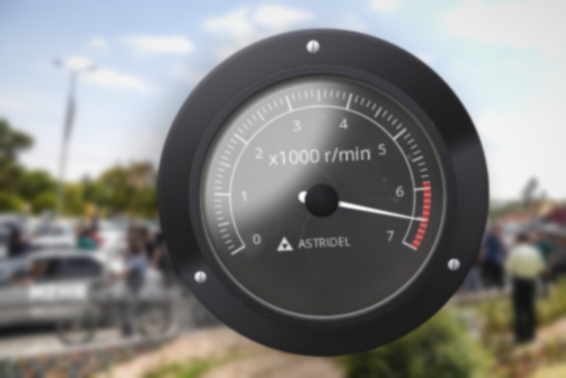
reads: 6500
